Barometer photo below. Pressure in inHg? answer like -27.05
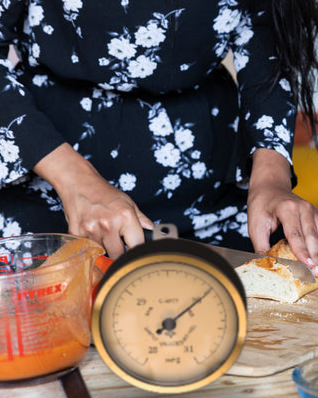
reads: 30
